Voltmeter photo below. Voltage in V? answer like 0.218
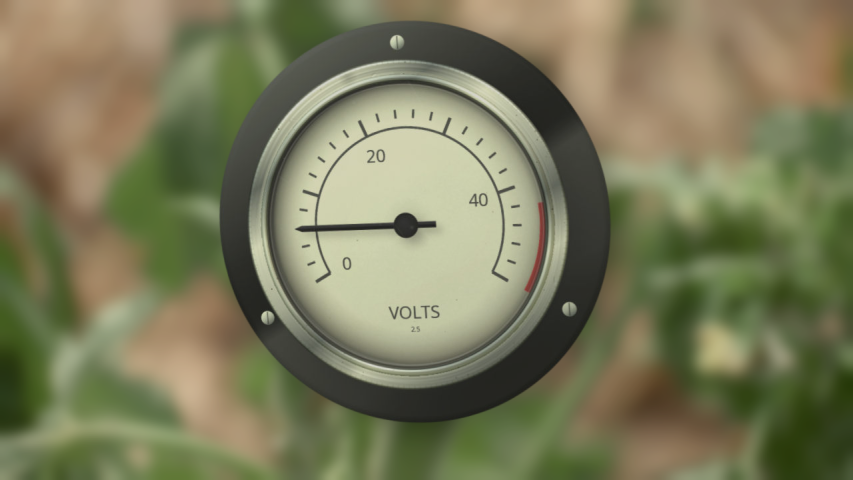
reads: 6
